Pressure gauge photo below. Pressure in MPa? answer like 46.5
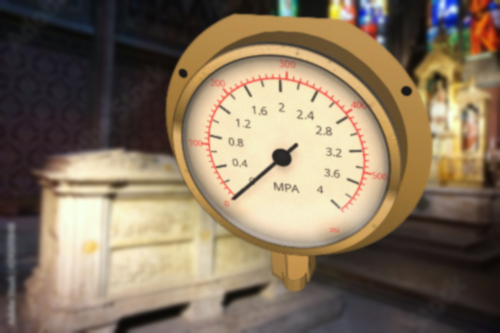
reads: 0
